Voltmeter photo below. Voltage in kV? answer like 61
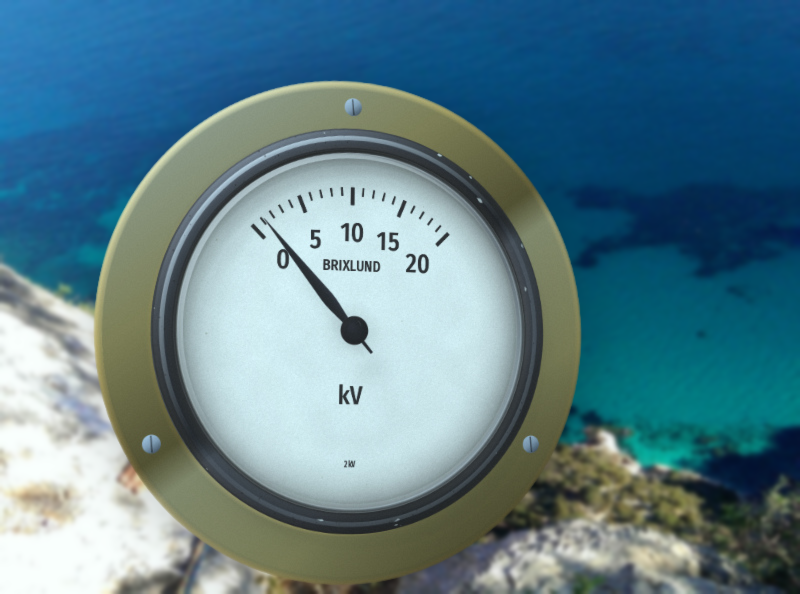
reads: 1
